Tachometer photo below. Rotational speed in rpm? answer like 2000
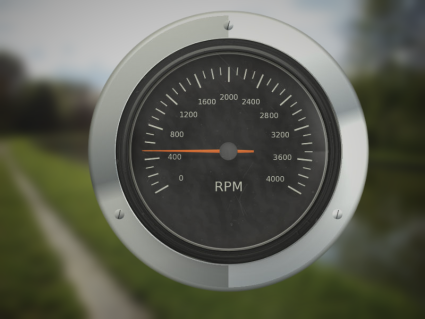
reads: 500
